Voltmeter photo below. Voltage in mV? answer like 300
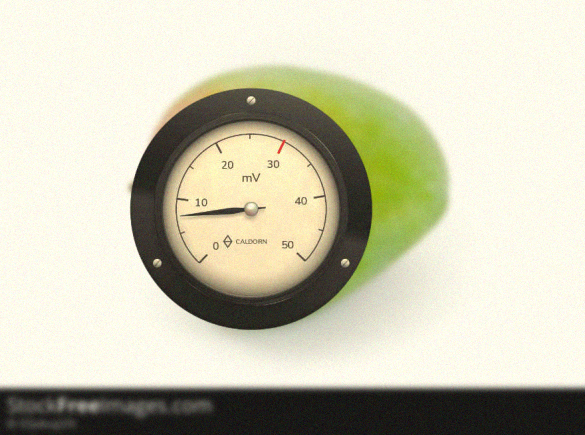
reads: 7.5
